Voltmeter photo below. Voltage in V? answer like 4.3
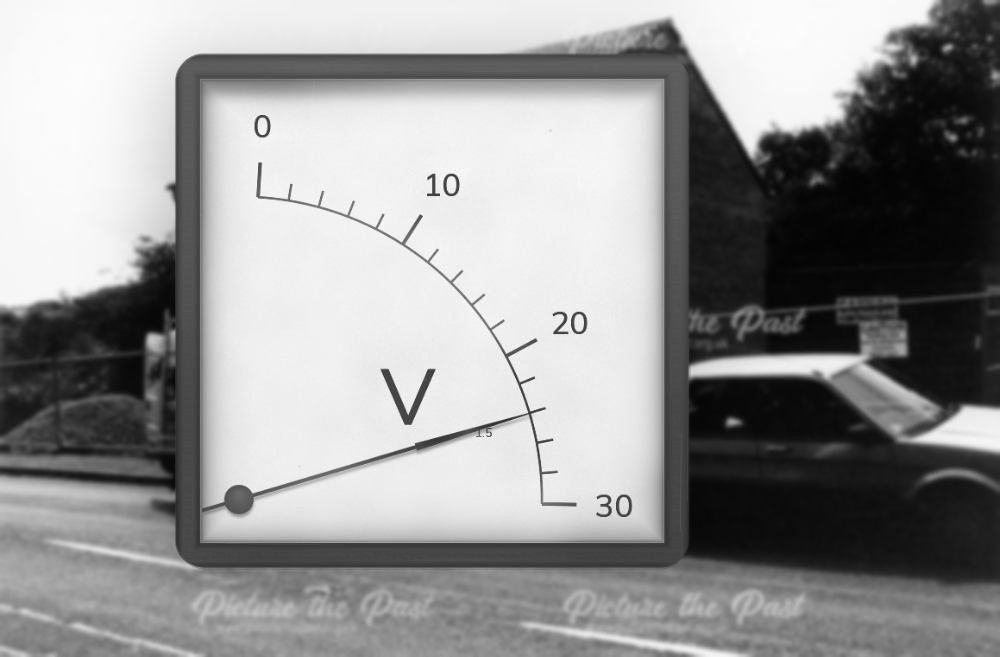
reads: 24
